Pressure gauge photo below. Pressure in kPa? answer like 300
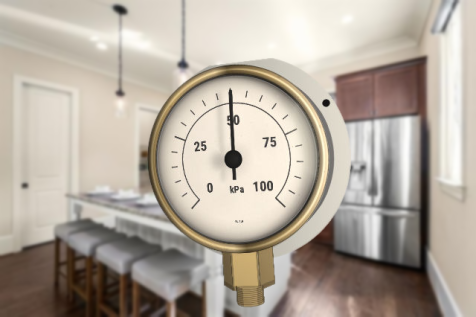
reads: 50
